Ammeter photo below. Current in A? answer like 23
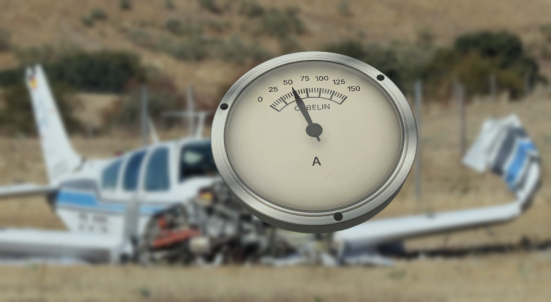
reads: 50
